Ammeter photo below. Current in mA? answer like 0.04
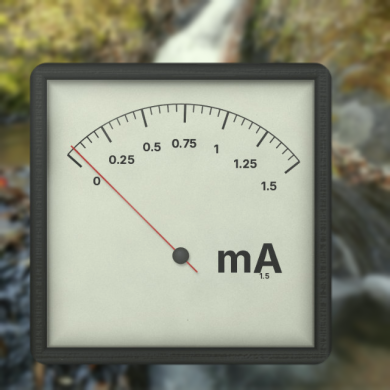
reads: 0.05
